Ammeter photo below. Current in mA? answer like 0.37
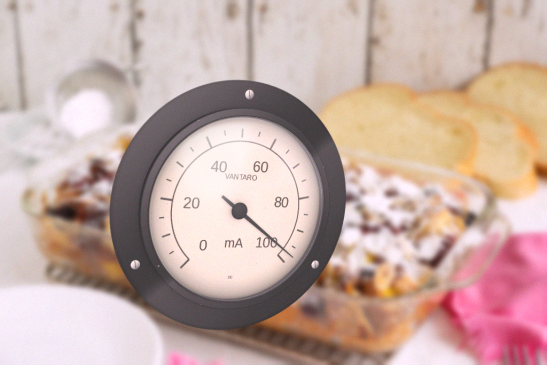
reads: 97.5
